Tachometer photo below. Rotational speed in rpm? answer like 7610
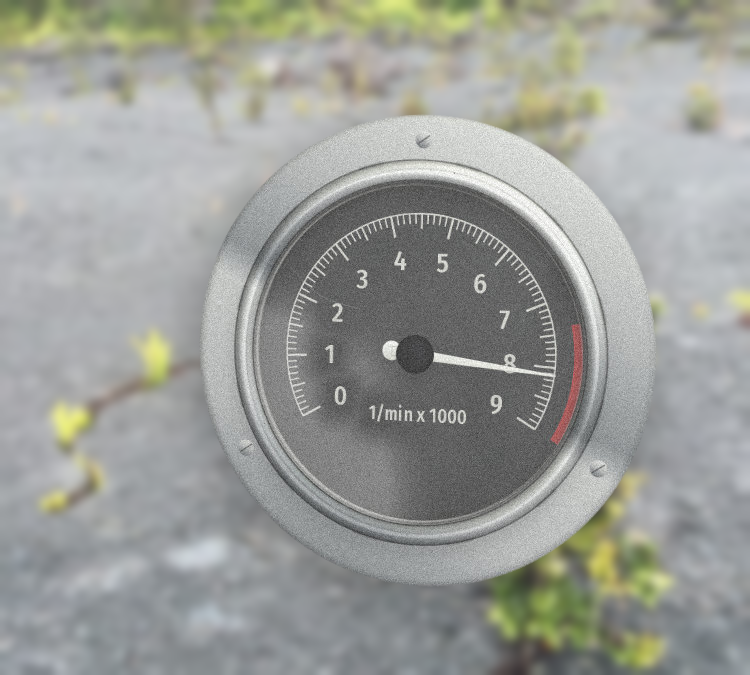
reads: 8100
